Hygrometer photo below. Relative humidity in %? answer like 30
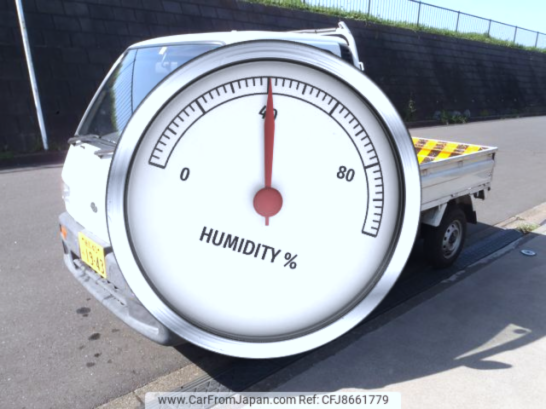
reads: 40
